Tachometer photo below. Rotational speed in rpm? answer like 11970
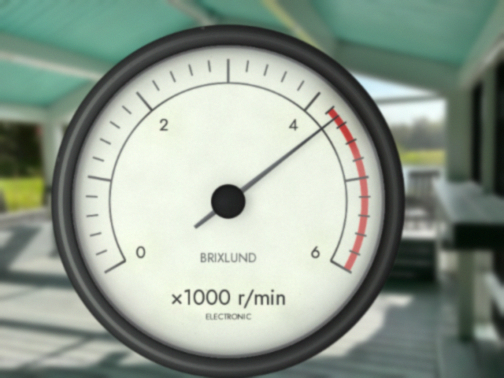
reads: 4300
